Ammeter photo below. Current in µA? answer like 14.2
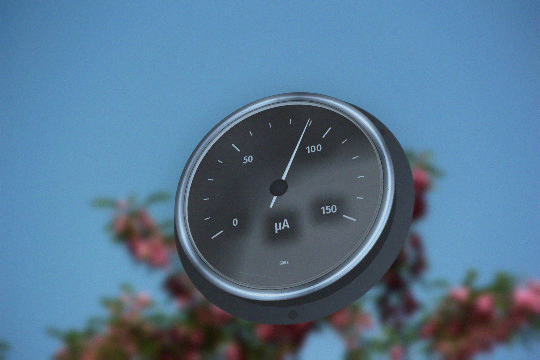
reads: 90
